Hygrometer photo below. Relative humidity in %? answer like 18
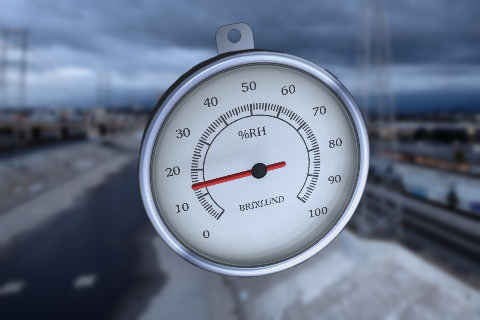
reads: 15
